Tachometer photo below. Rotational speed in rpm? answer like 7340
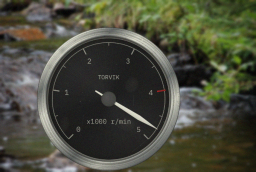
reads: 4750
